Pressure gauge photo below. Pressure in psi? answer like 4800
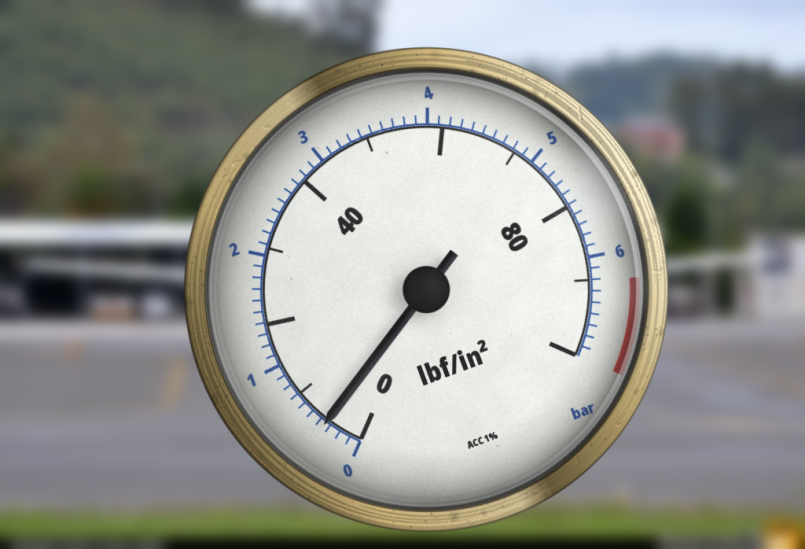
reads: 5
